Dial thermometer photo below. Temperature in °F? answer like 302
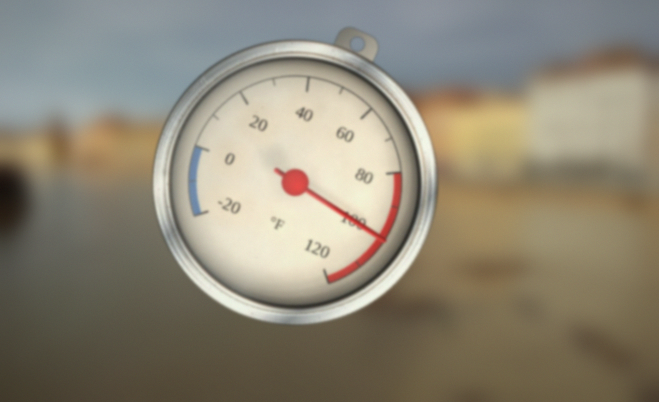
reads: 100
